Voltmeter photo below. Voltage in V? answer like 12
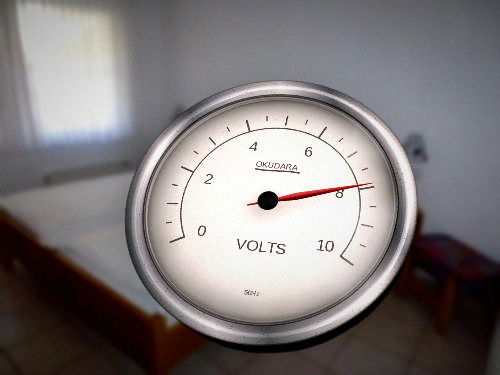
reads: 8
